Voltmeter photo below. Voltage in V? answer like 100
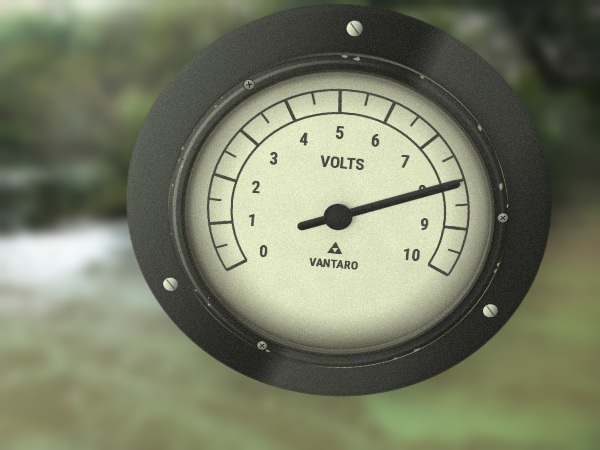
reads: 8
